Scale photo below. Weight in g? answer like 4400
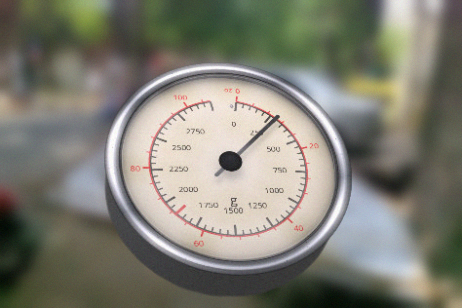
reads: 300
